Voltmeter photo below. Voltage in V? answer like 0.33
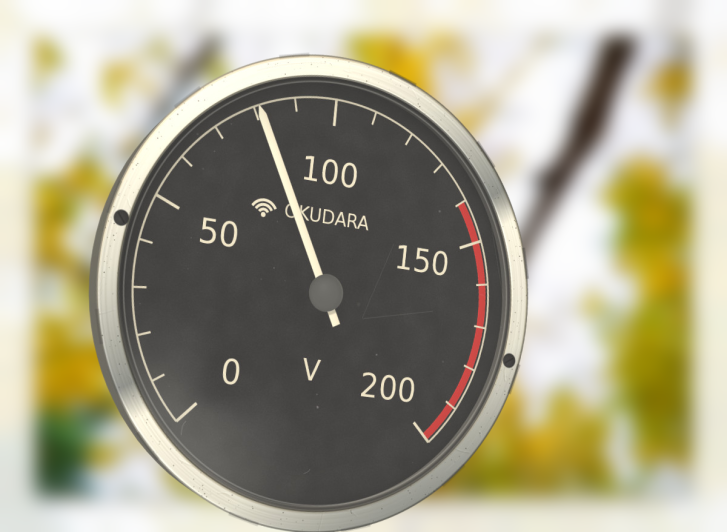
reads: 80
